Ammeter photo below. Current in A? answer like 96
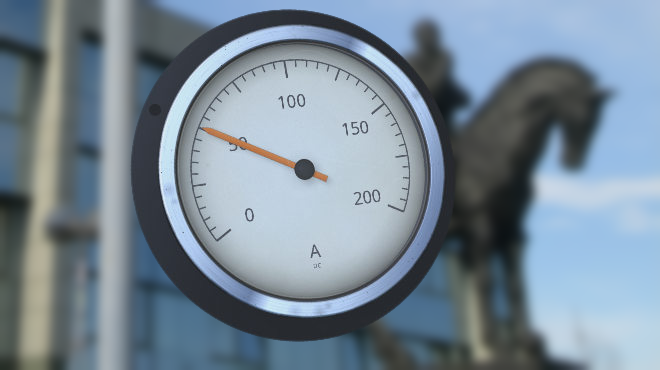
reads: 50
